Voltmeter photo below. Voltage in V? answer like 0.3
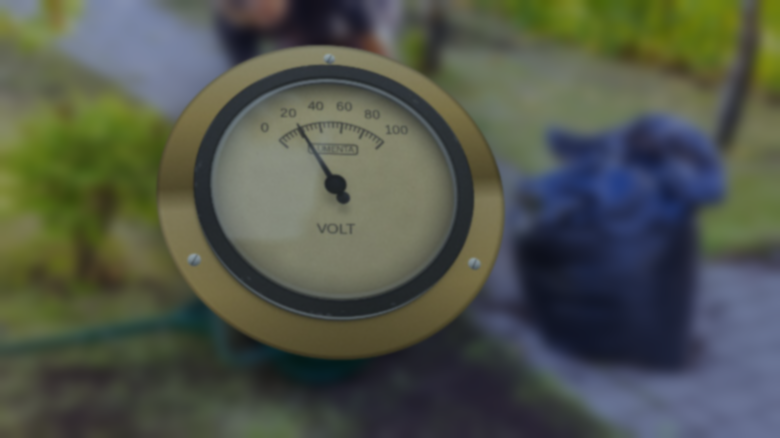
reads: 20
